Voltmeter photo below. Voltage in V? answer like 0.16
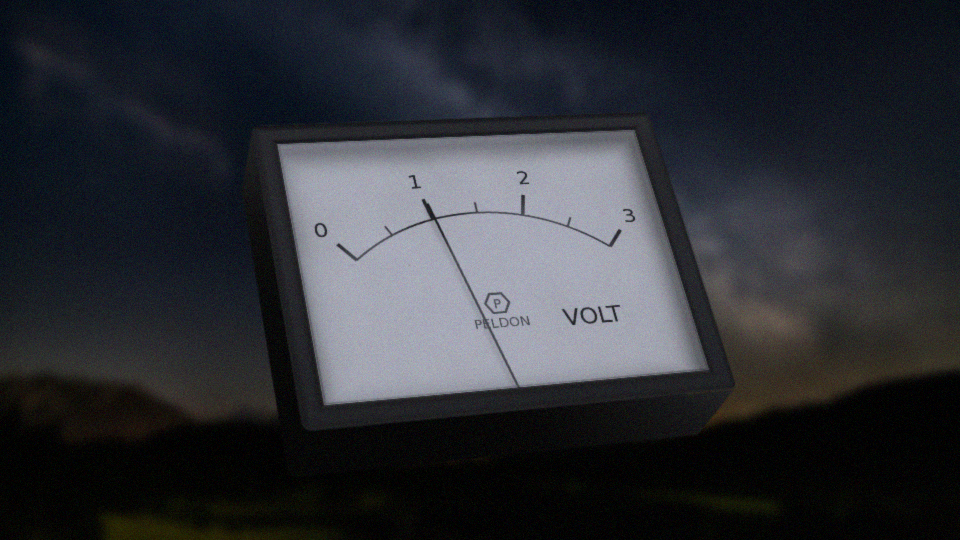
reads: 1
